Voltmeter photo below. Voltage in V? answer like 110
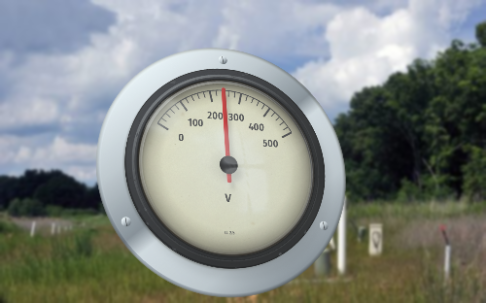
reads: 240
